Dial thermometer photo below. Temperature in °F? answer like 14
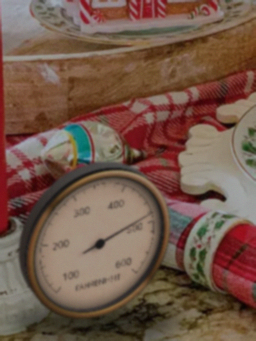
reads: 480
